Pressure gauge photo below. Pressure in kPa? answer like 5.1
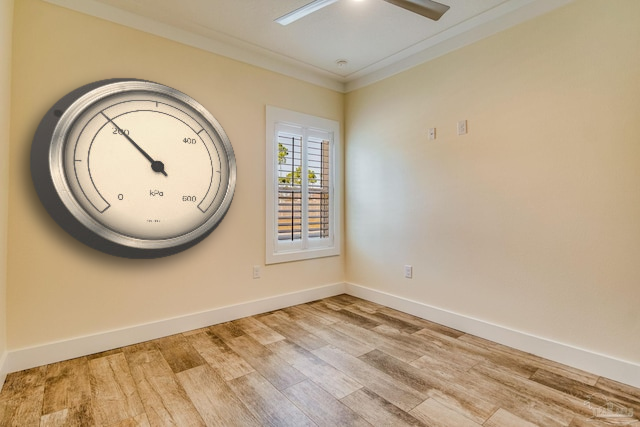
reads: 200
